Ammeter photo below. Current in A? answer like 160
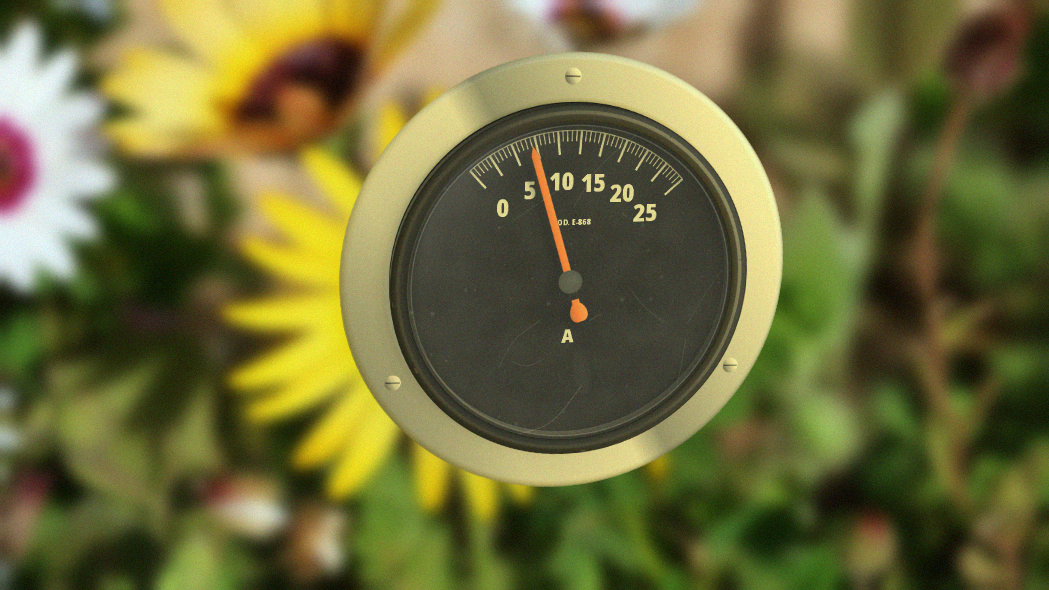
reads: 7
